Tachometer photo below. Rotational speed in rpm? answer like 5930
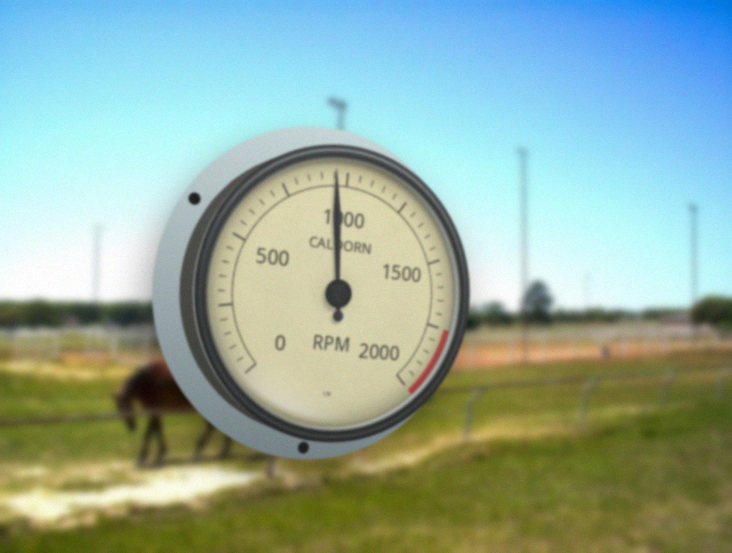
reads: 950
